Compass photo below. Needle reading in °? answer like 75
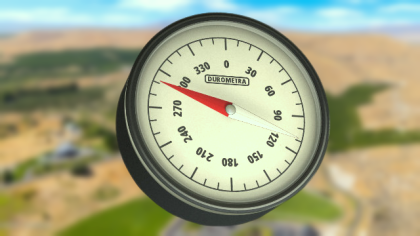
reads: 290
